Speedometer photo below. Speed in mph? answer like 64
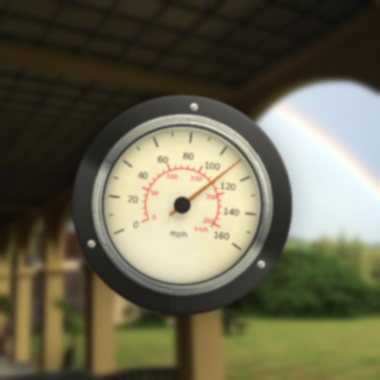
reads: 110
